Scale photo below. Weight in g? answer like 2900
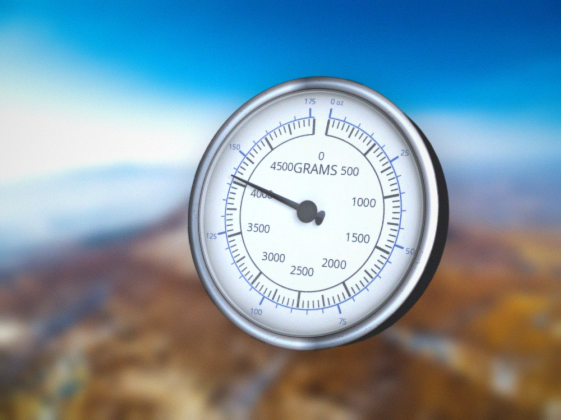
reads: 4050
